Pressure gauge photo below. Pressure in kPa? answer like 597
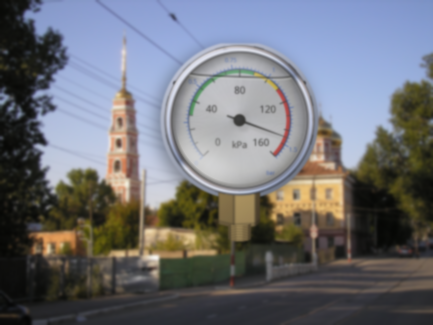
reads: 145
